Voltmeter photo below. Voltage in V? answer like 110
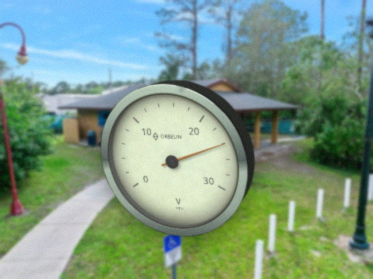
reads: 24
